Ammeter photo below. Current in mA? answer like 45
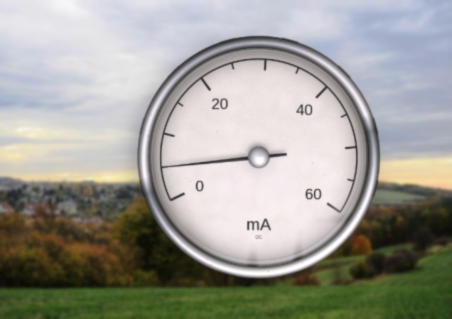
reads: 5
